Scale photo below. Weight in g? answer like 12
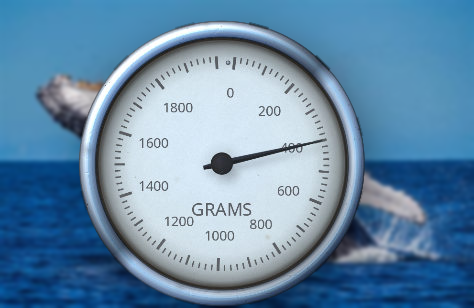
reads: 400
